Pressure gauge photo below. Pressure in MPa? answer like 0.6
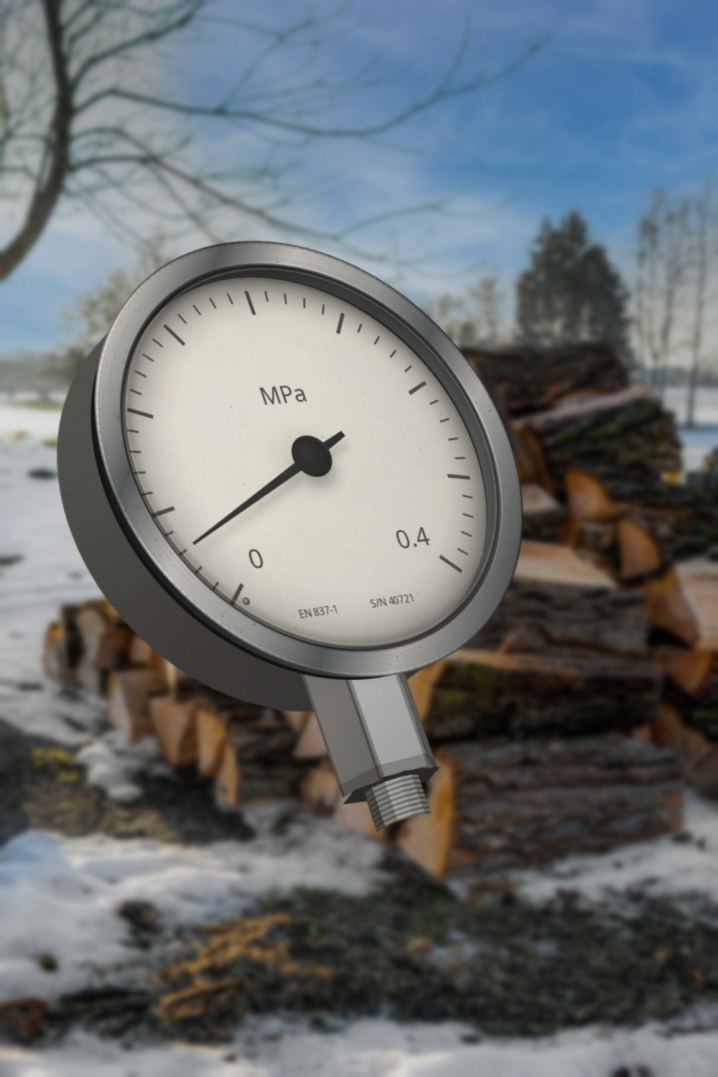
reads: 0.03
